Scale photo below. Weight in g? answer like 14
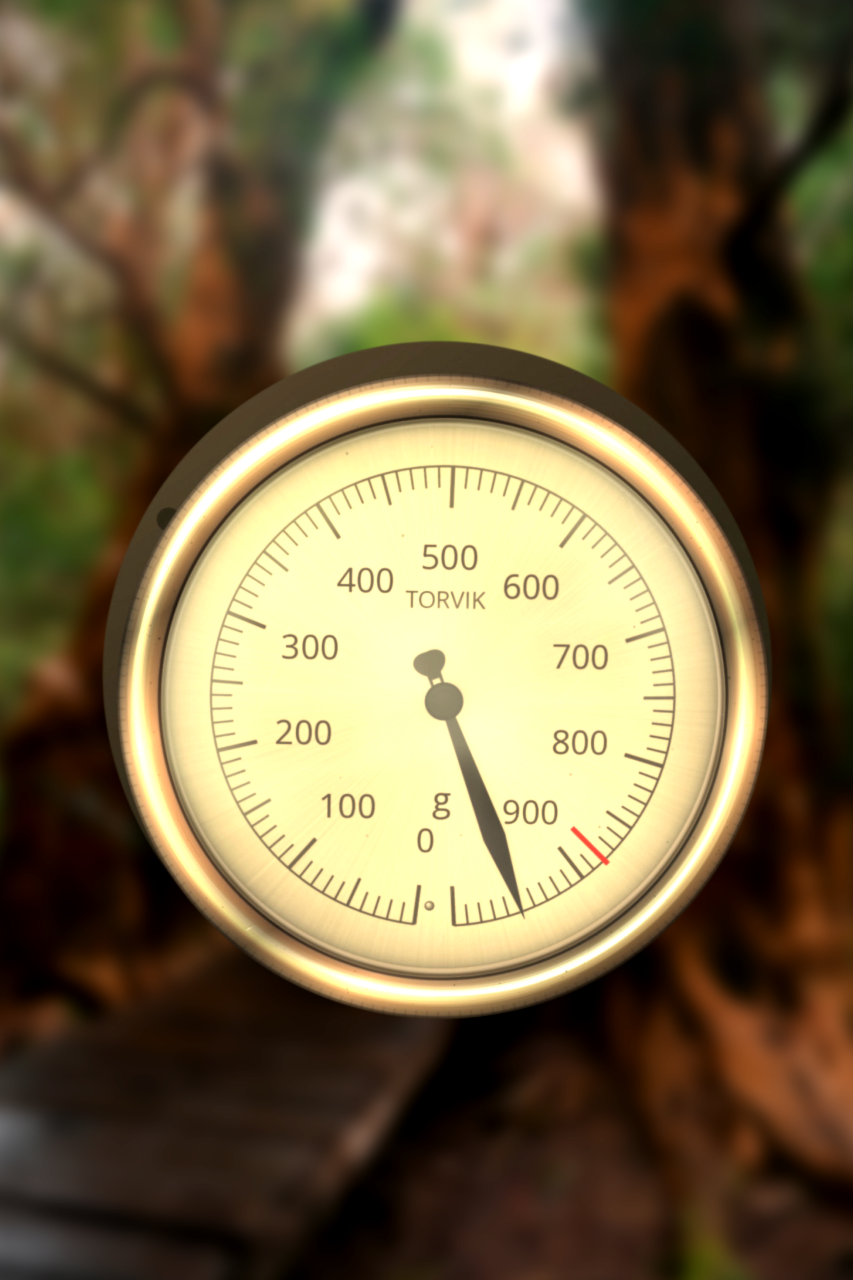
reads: 950
